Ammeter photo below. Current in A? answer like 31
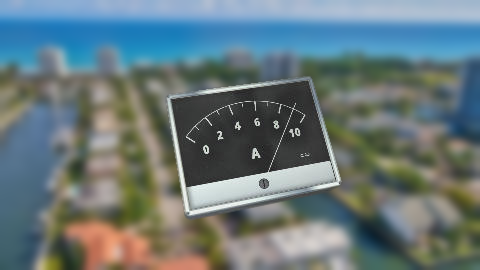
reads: 9
